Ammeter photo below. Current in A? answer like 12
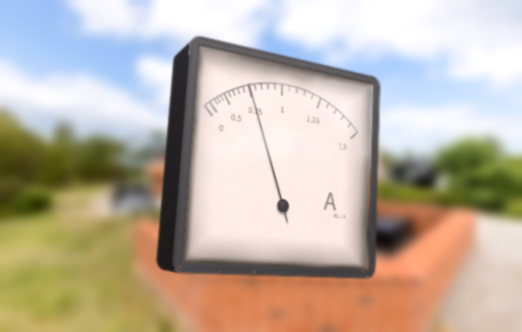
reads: 0.75
